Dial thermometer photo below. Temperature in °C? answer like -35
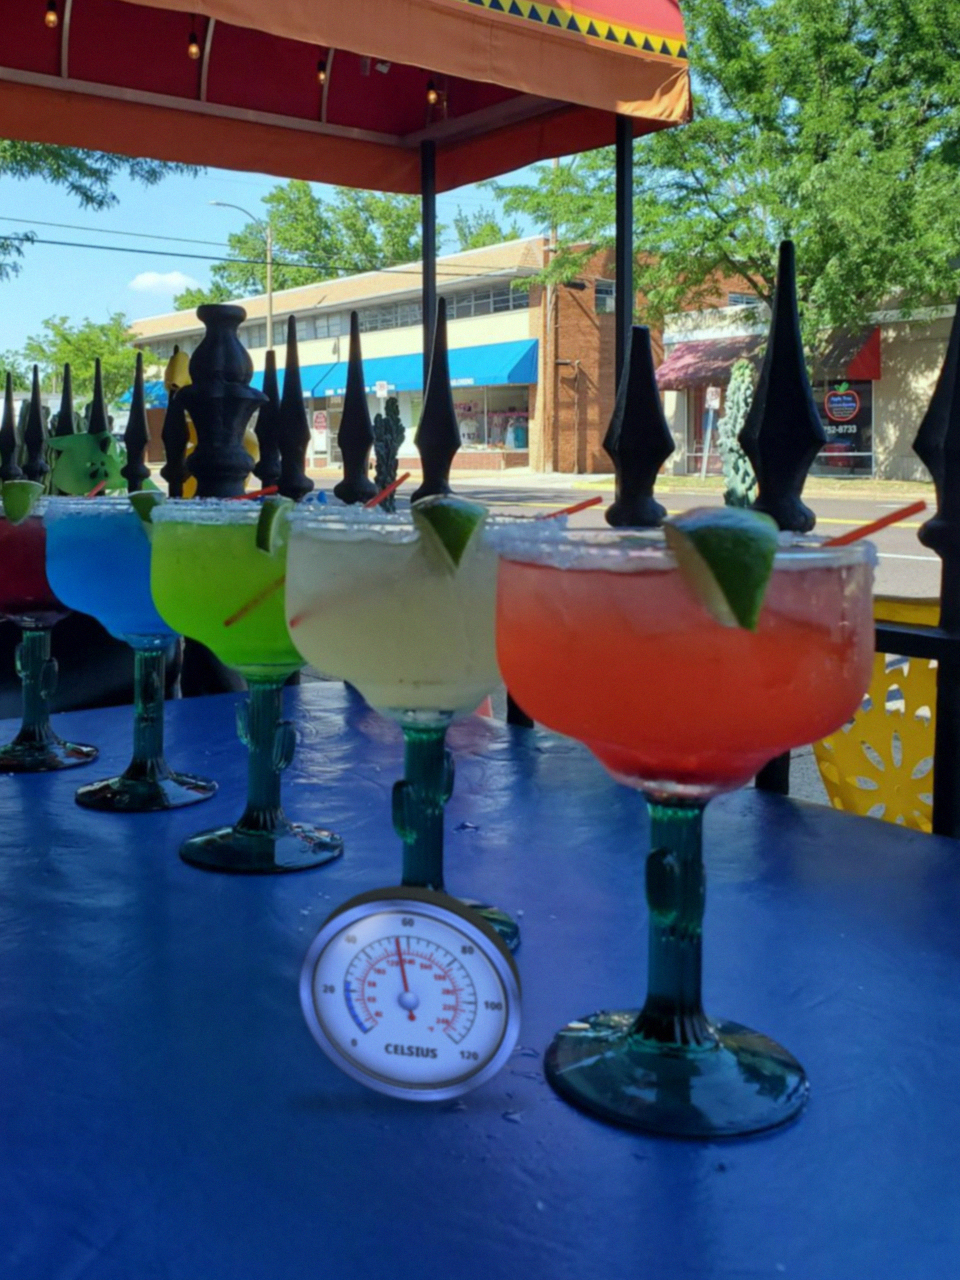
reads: 56
